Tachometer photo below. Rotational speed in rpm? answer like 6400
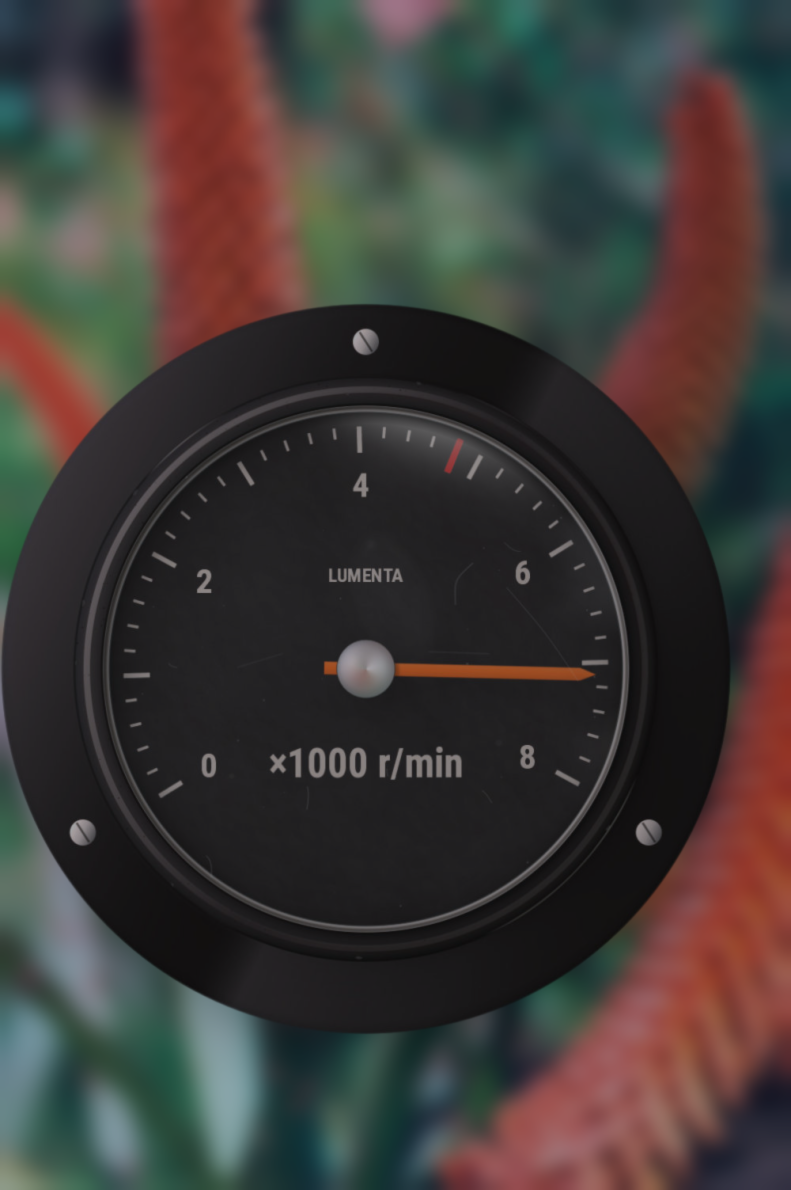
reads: 7100
